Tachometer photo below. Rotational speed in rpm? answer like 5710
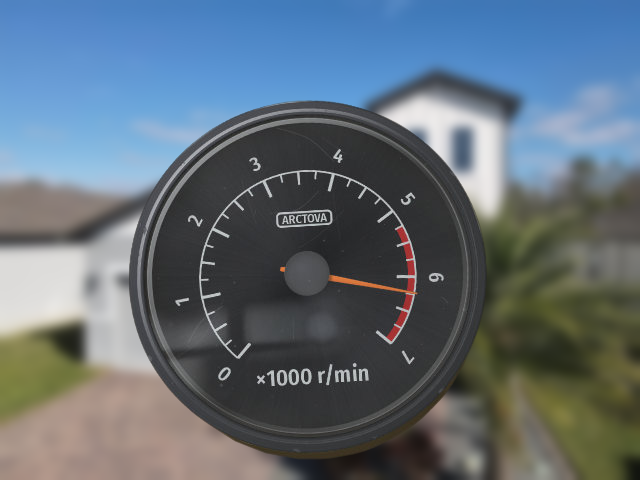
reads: 6250
